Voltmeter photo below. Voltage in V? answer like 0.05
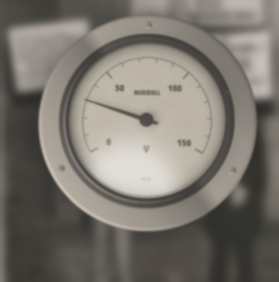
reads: 30
